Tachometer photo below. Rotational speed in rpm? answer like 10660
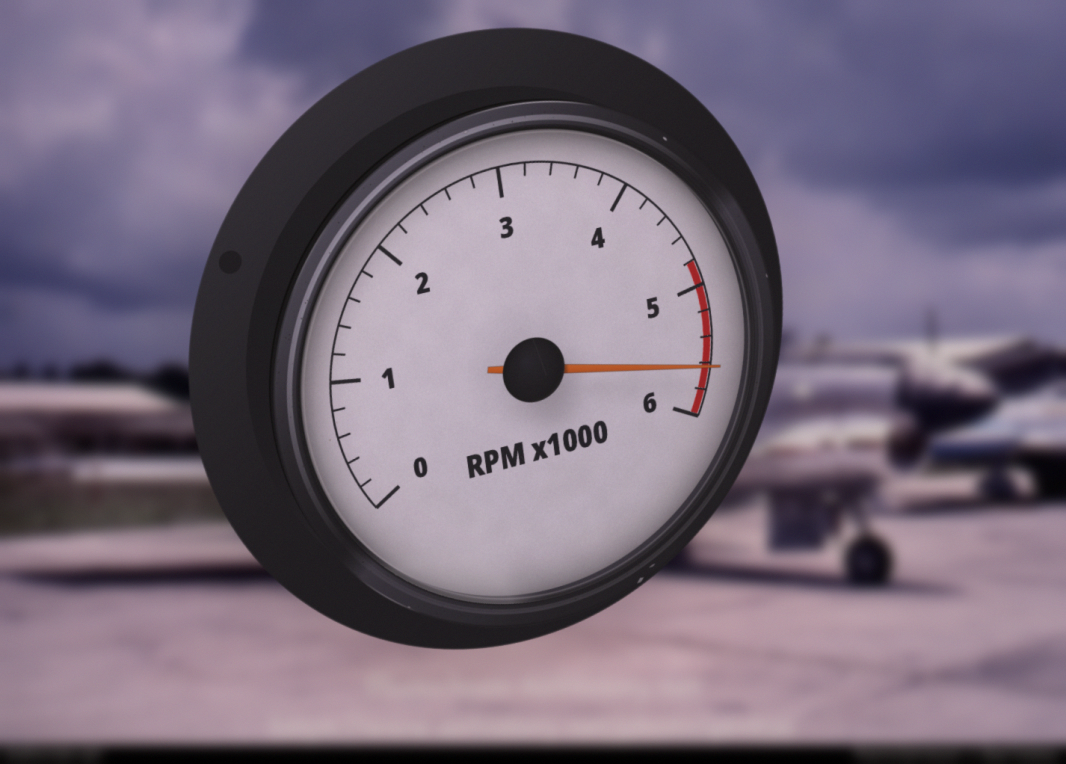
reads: 5600
